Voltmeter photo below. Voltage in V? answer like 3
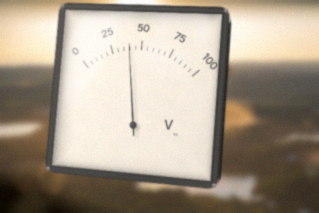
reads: 40
